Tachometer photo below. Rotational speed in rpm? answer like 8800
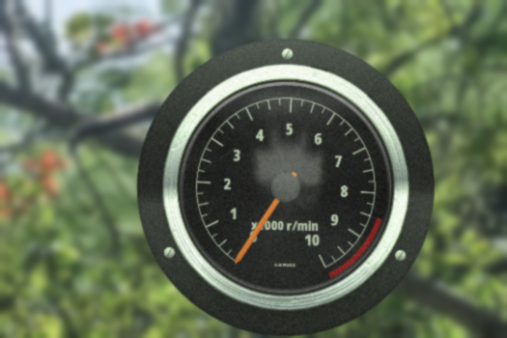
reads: 0
